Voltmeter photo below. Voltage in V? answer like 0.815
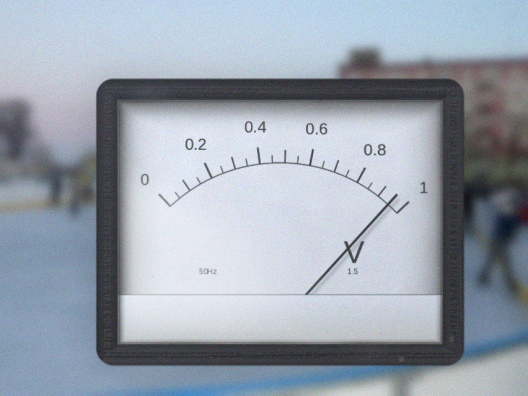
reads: 0.95
